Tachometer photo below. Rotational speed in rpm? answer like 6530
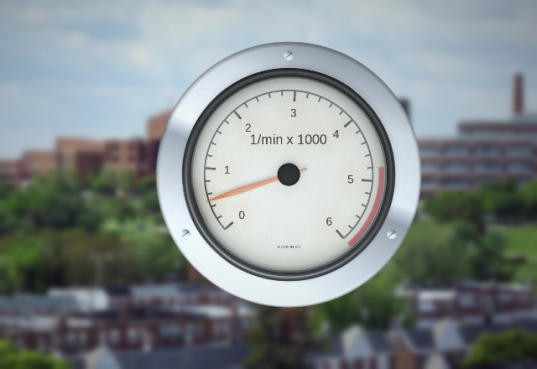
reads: 500
